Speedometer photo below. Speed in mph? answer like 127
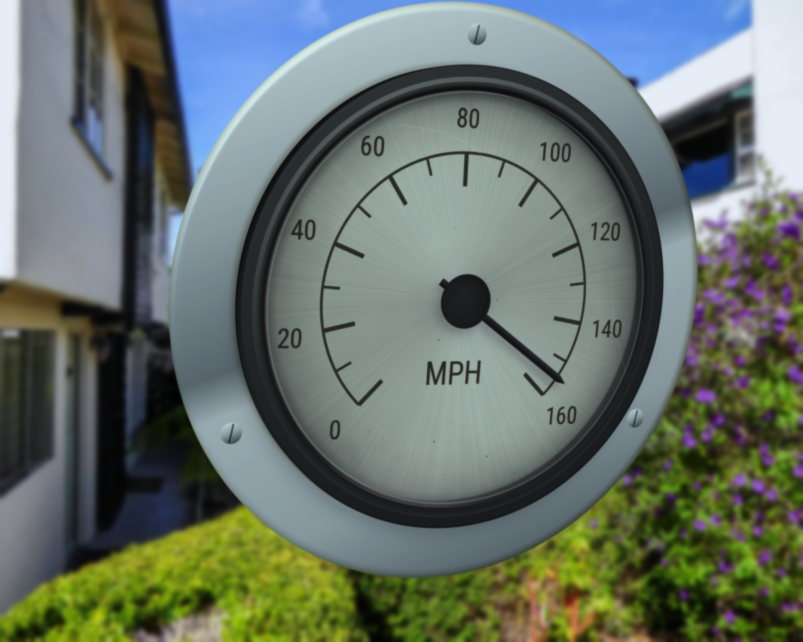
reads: 155
